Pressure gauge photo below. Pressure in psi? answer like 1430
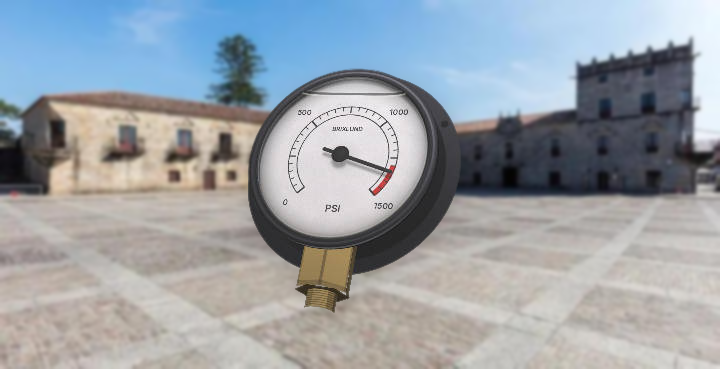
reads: 1350
